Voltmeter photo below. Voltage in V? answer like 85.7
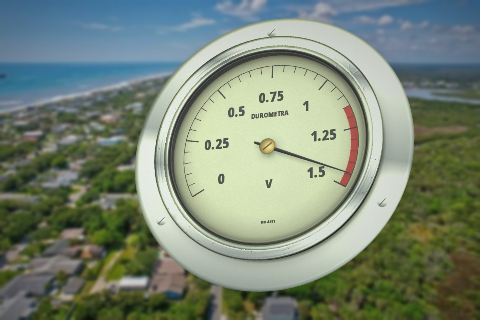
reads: 1.45
